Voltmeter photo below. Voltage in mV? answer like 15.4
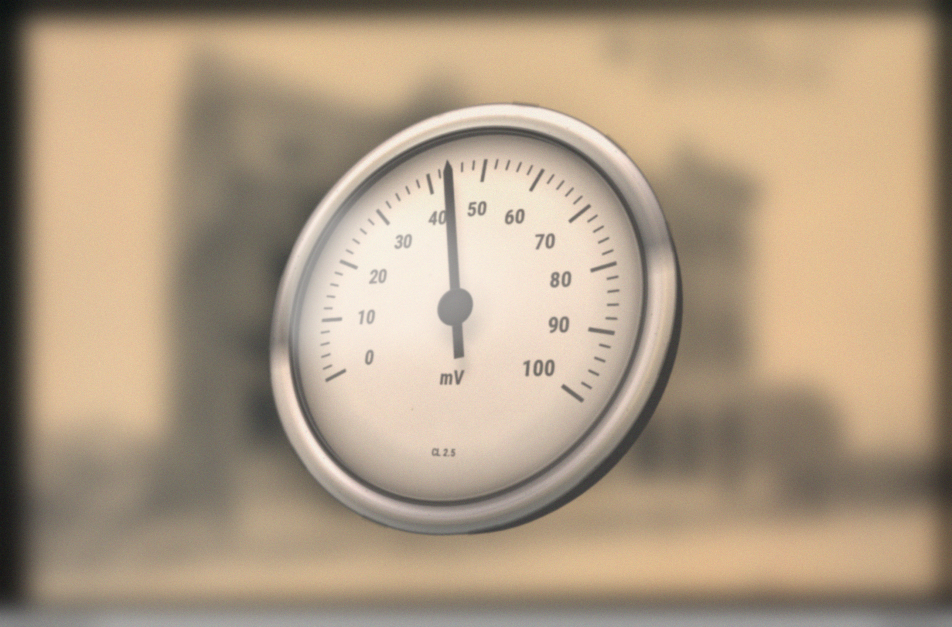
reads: 44
